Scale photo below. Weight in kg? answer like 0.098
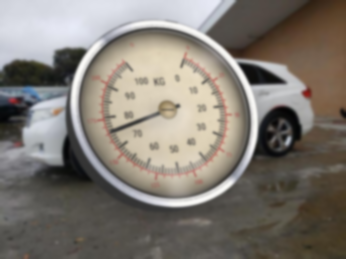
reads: 75
